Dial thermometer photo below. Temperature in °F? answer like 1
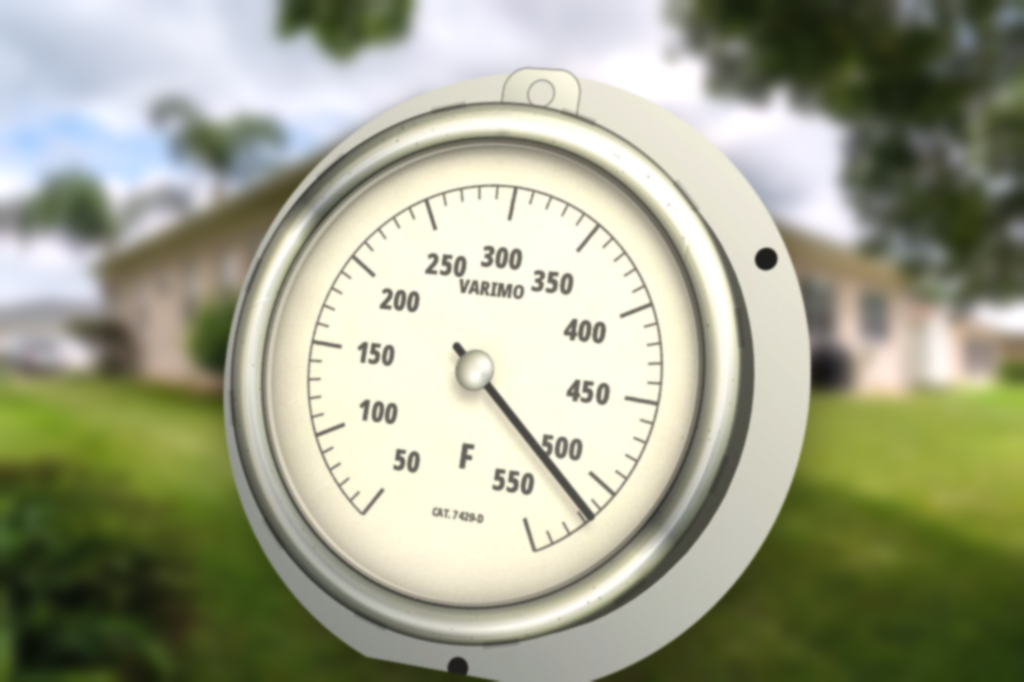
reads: 515
